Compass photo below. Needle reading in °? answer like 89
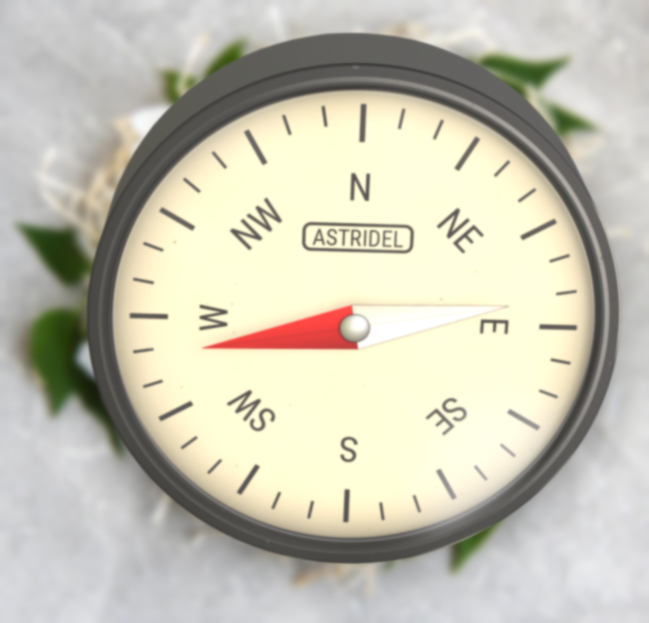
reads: 260
